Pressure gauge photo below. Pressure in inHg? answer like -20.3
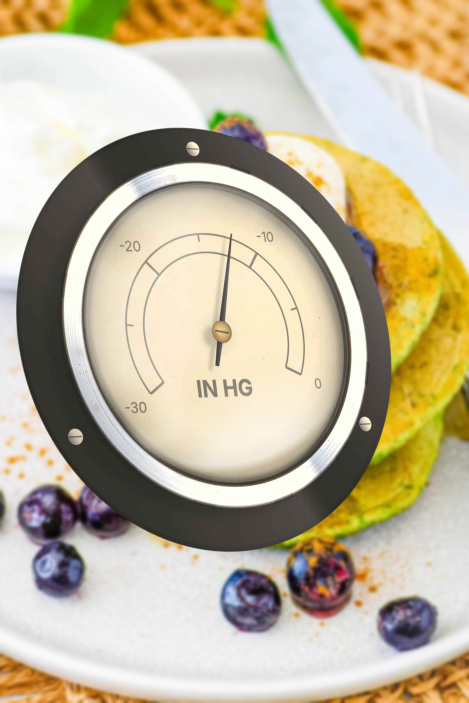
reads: -12.5
